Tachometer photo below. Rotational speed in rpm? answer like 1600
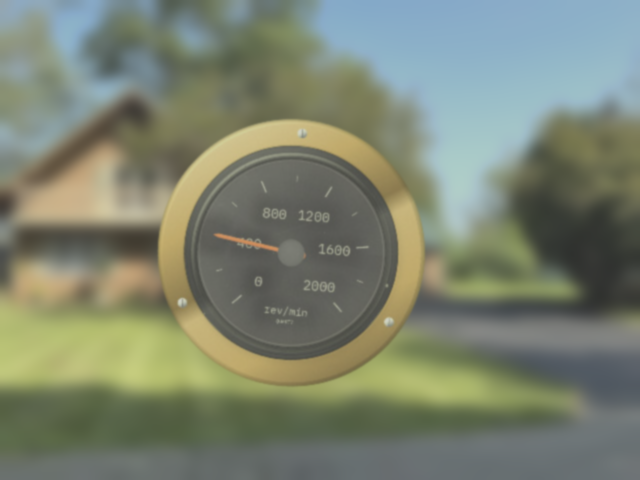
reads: 400
